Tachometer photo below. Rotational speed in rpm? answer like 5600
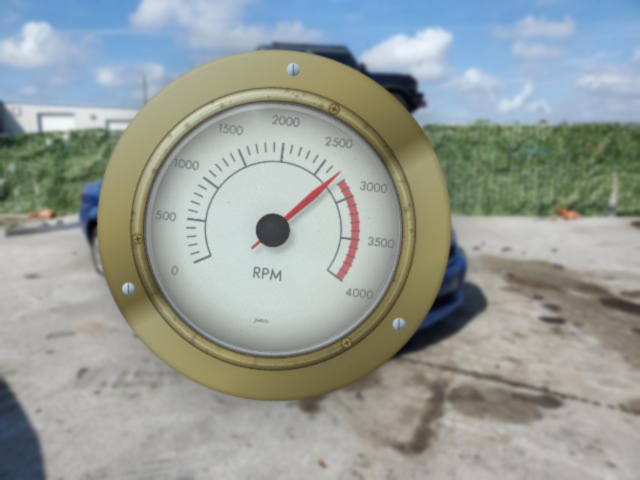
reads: 2700
